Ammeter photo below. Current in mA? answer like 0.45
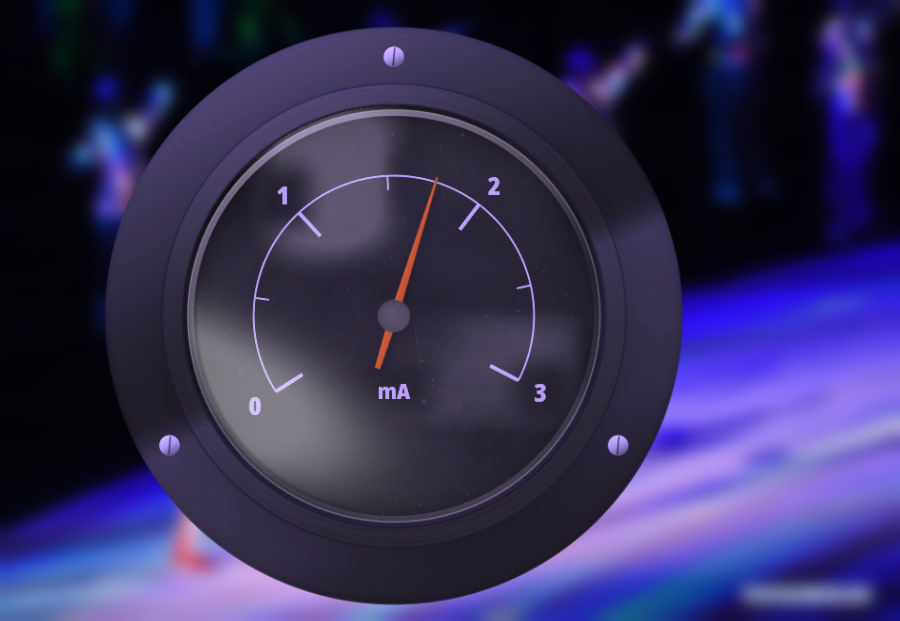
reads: 1.75
